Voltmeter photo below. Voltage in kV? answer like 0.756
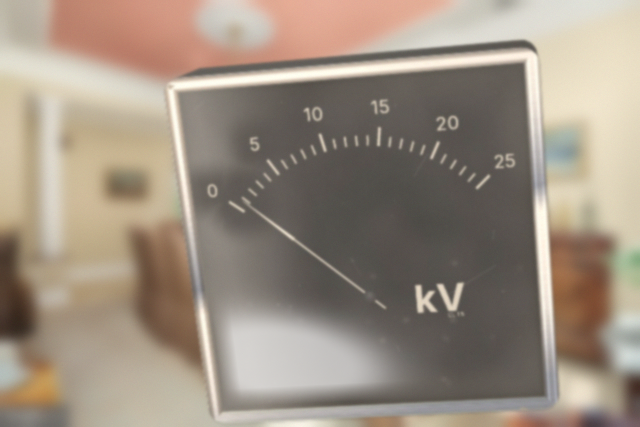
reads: 1
